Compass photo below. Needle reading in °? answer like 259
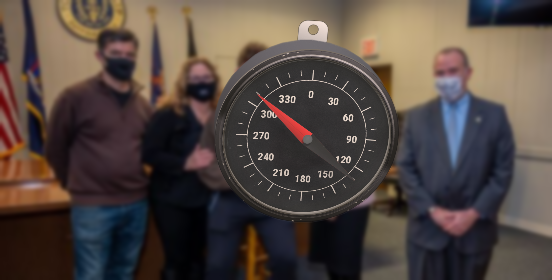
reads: 310
